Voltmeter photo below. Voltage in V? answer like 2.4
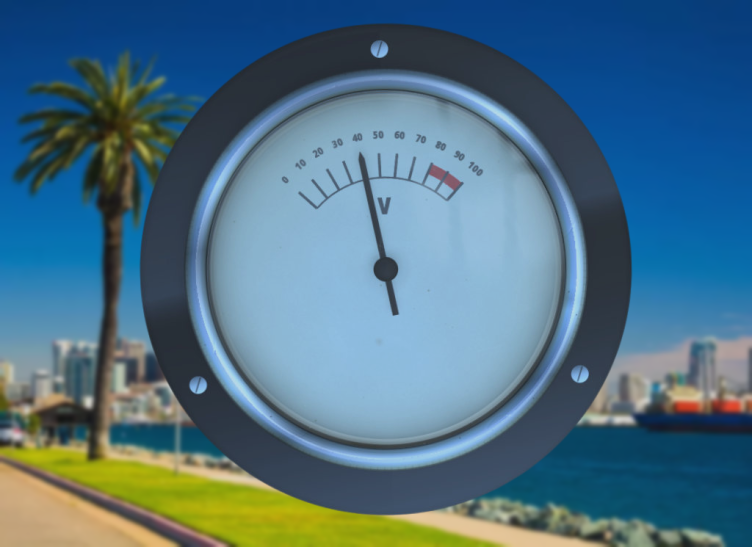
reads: 40
